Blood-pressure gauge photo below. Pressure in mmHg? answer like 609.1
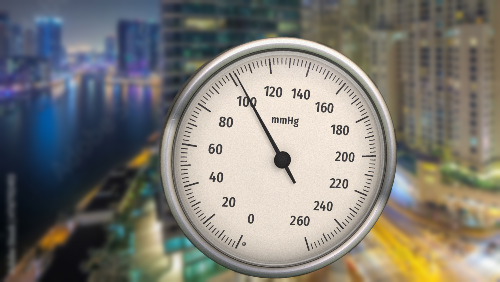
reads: 102
